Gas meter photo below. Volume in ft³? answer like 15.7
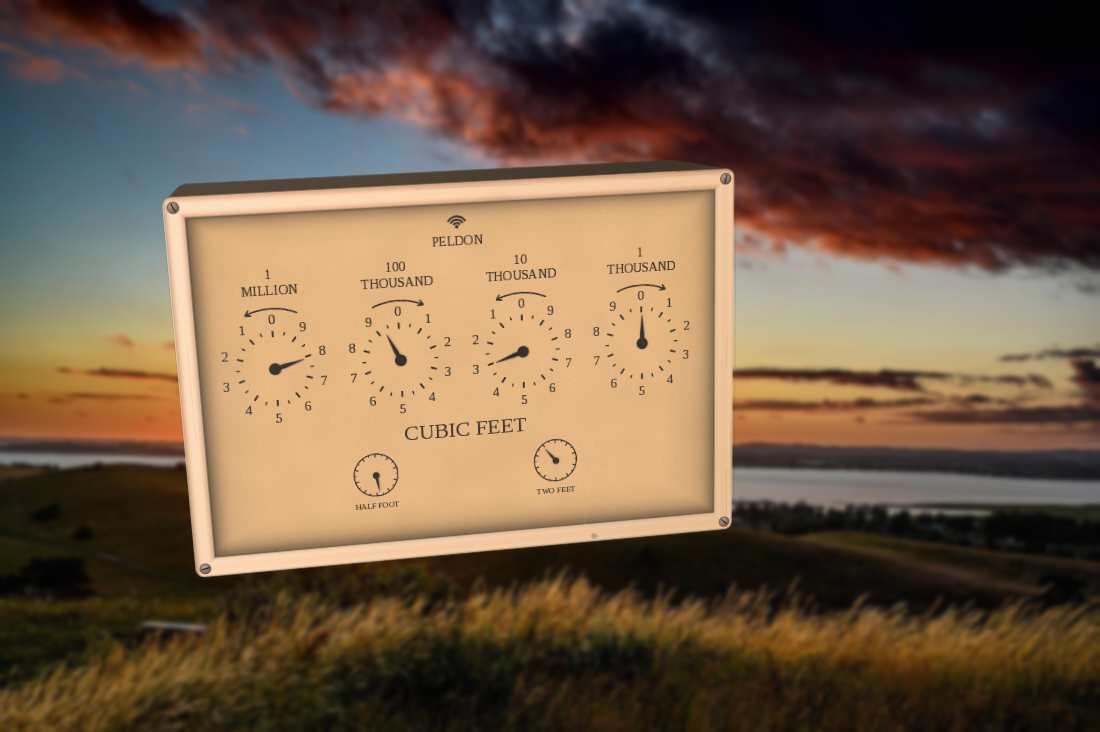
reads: 793000
